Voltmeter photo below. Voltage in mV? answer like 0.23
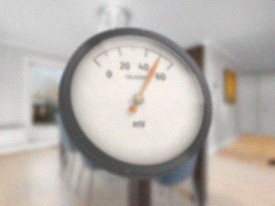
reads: 50
